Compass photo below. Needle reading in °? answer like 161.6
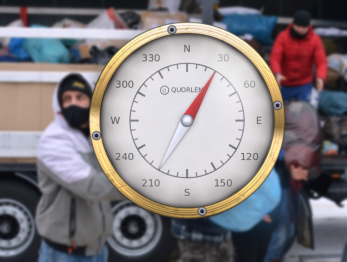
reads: 30
